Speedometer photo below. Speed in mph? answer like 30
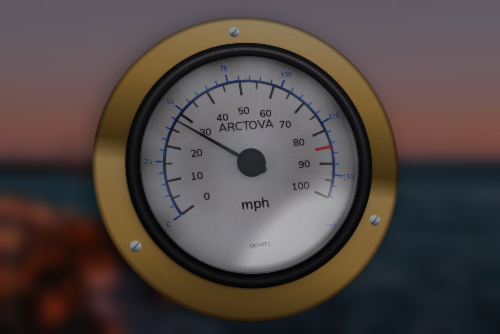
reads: 27.5
